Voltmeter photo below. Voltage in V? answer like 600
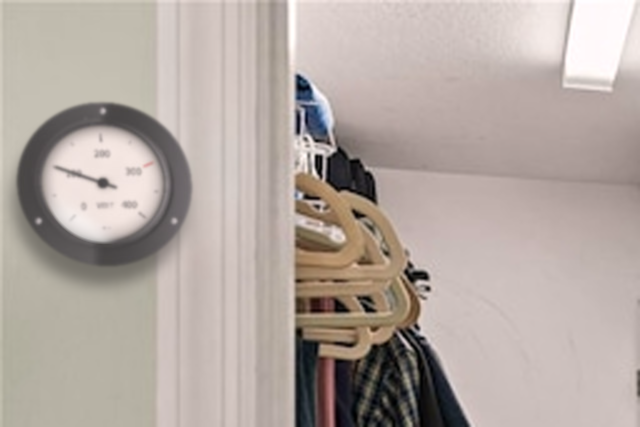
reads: 100
